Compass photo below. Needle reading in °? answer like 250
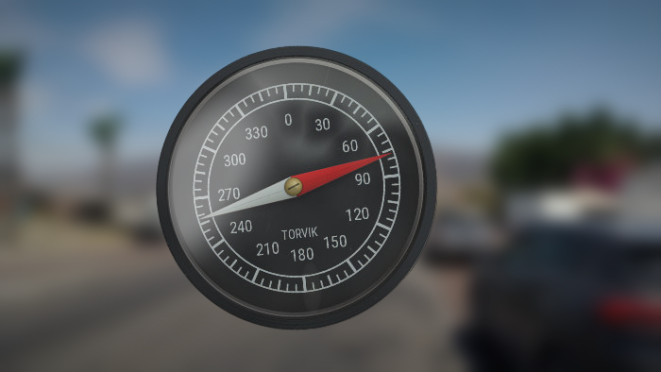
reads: 77.5
